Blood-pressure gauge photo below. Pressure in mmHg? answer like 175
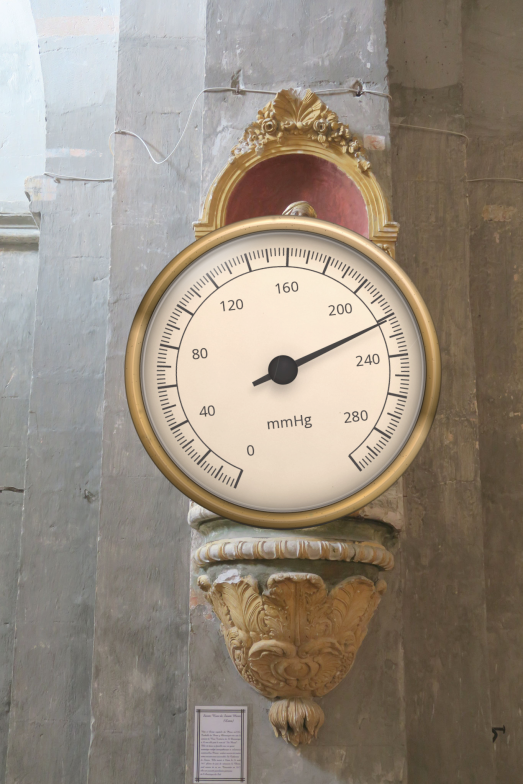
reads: 222
